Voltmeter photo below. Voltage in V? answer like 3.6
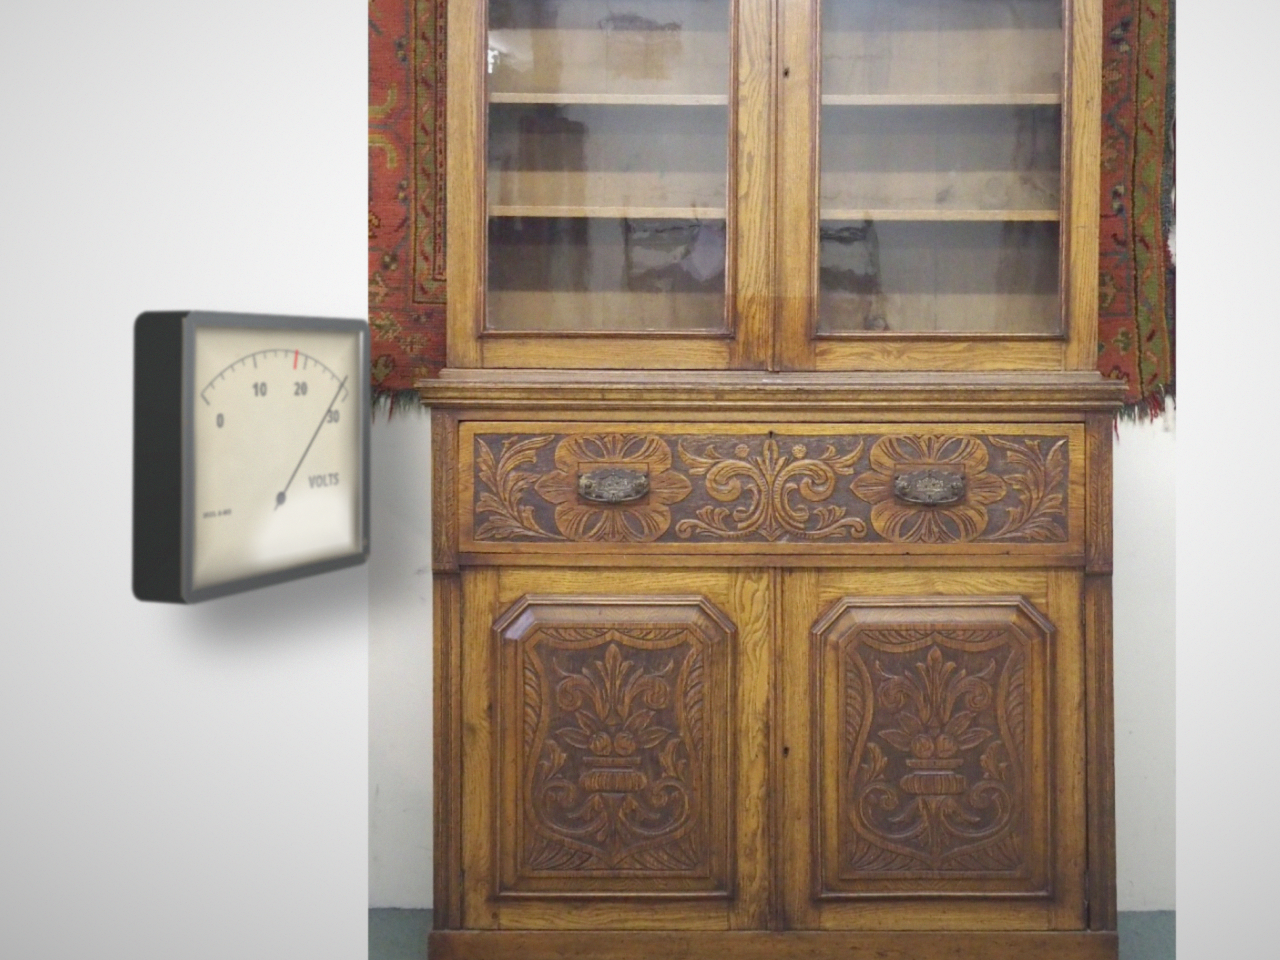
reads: 28
